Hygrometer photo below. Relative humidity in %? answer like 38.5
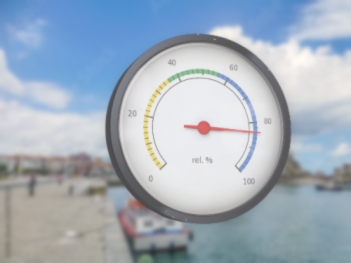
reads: 84
